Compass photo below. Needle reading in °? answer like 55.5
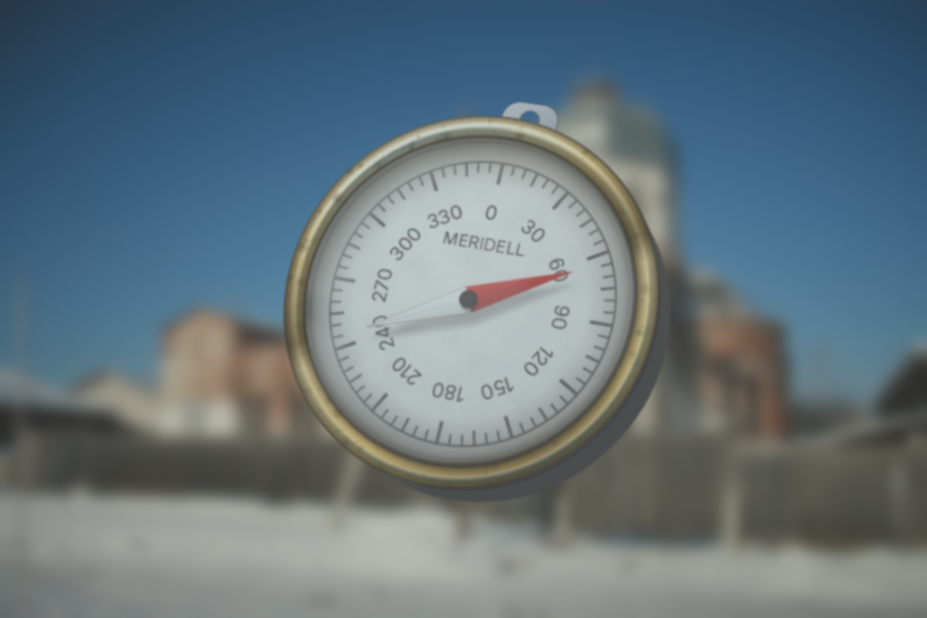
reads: 65
